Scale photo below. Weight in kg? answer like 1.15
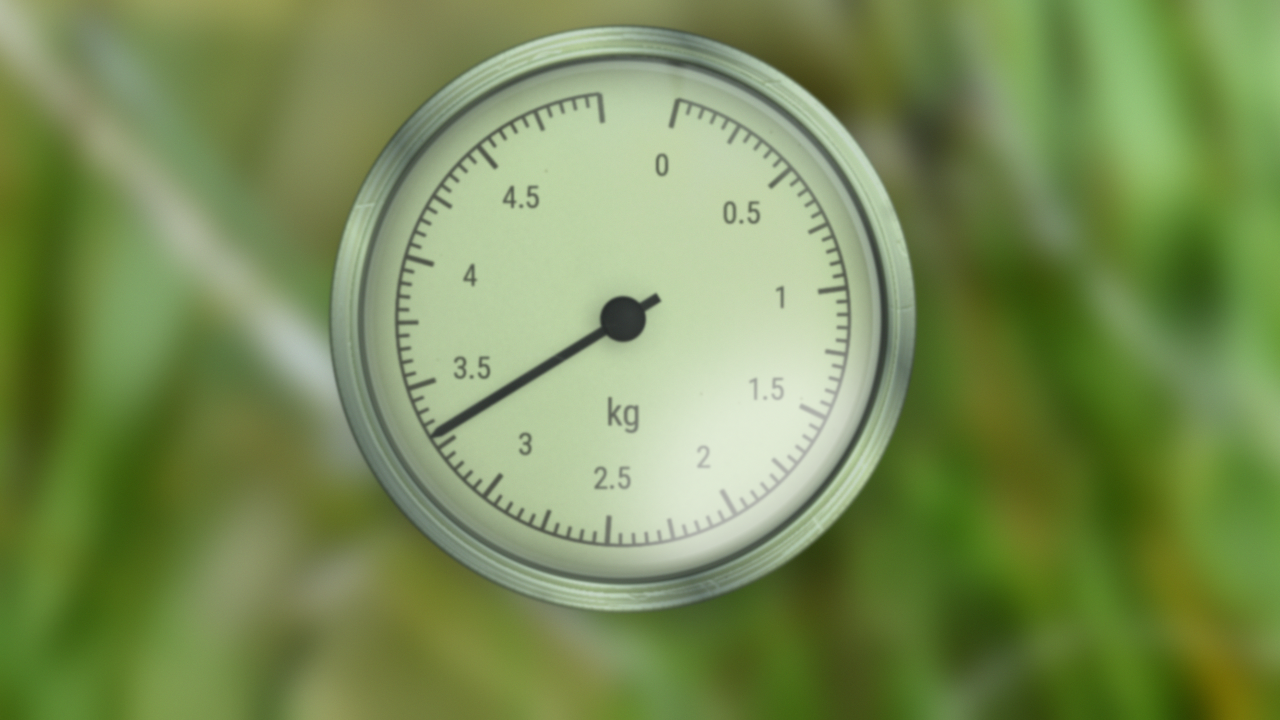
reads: 3.3
